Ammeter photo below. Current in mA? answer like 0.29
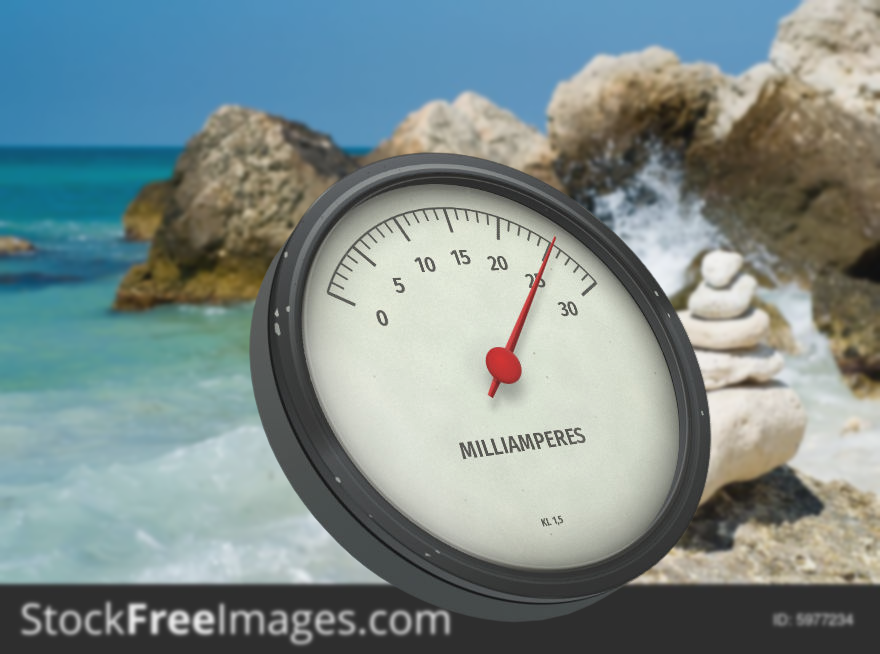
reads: 25
